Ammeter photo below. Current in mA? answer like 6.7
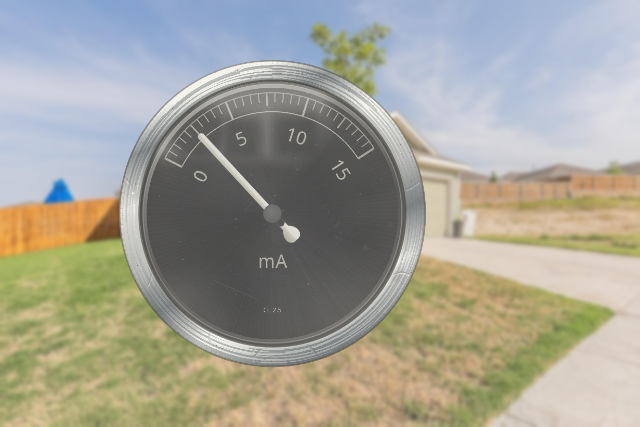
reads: 2.5
